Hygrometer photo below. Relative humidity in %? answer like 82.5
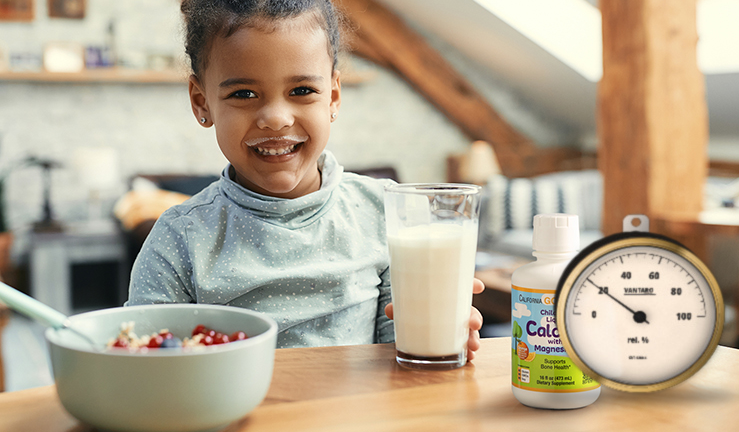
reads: 20
